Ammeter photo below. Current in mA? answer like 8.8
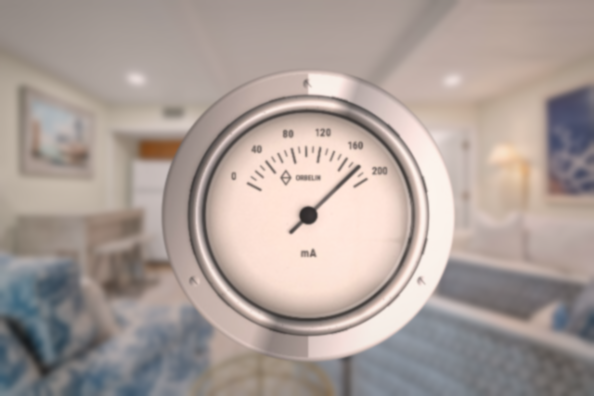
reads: 180
